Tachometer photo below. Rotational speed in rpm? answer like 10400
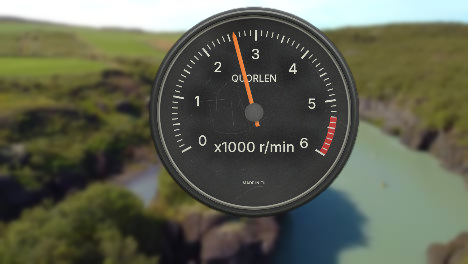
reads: 2600
